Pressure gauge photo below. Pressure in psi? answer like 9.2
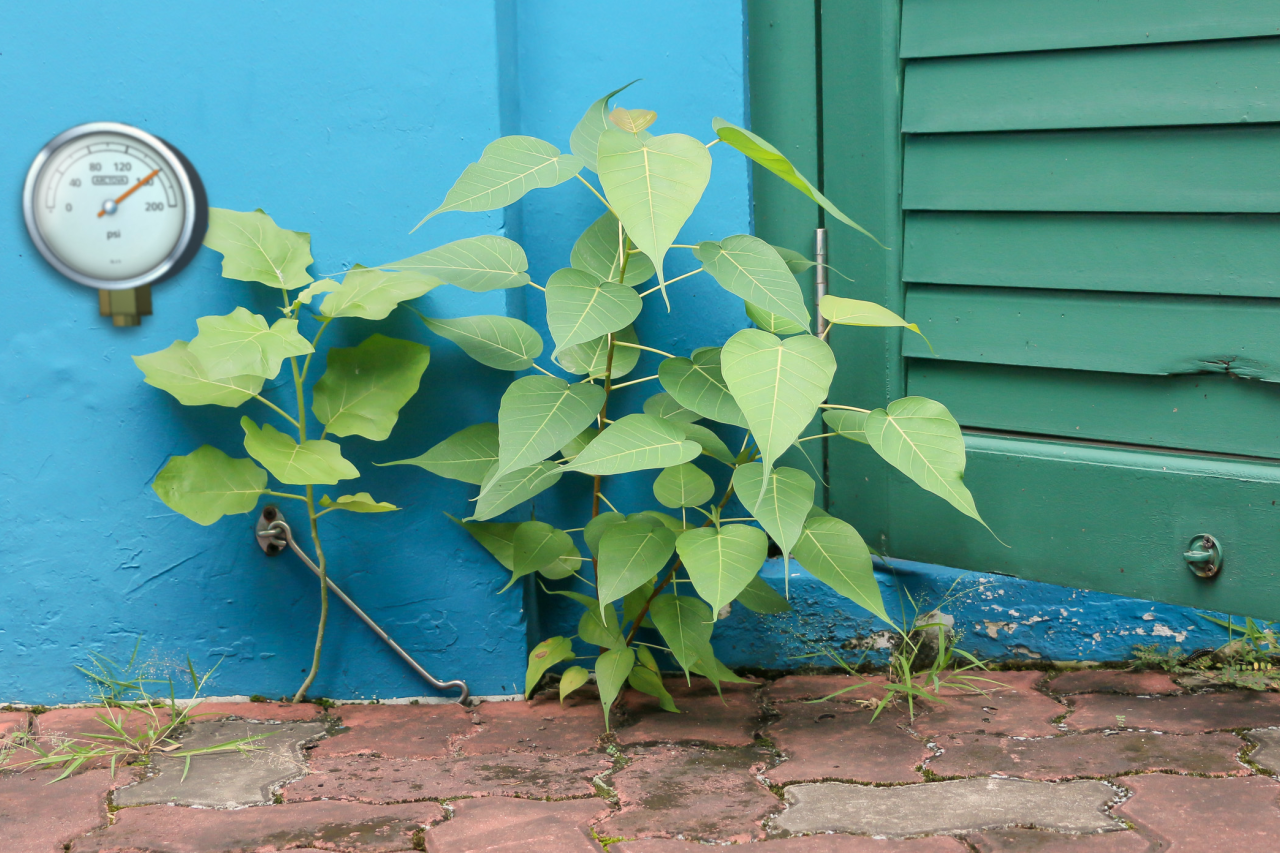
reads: 160
